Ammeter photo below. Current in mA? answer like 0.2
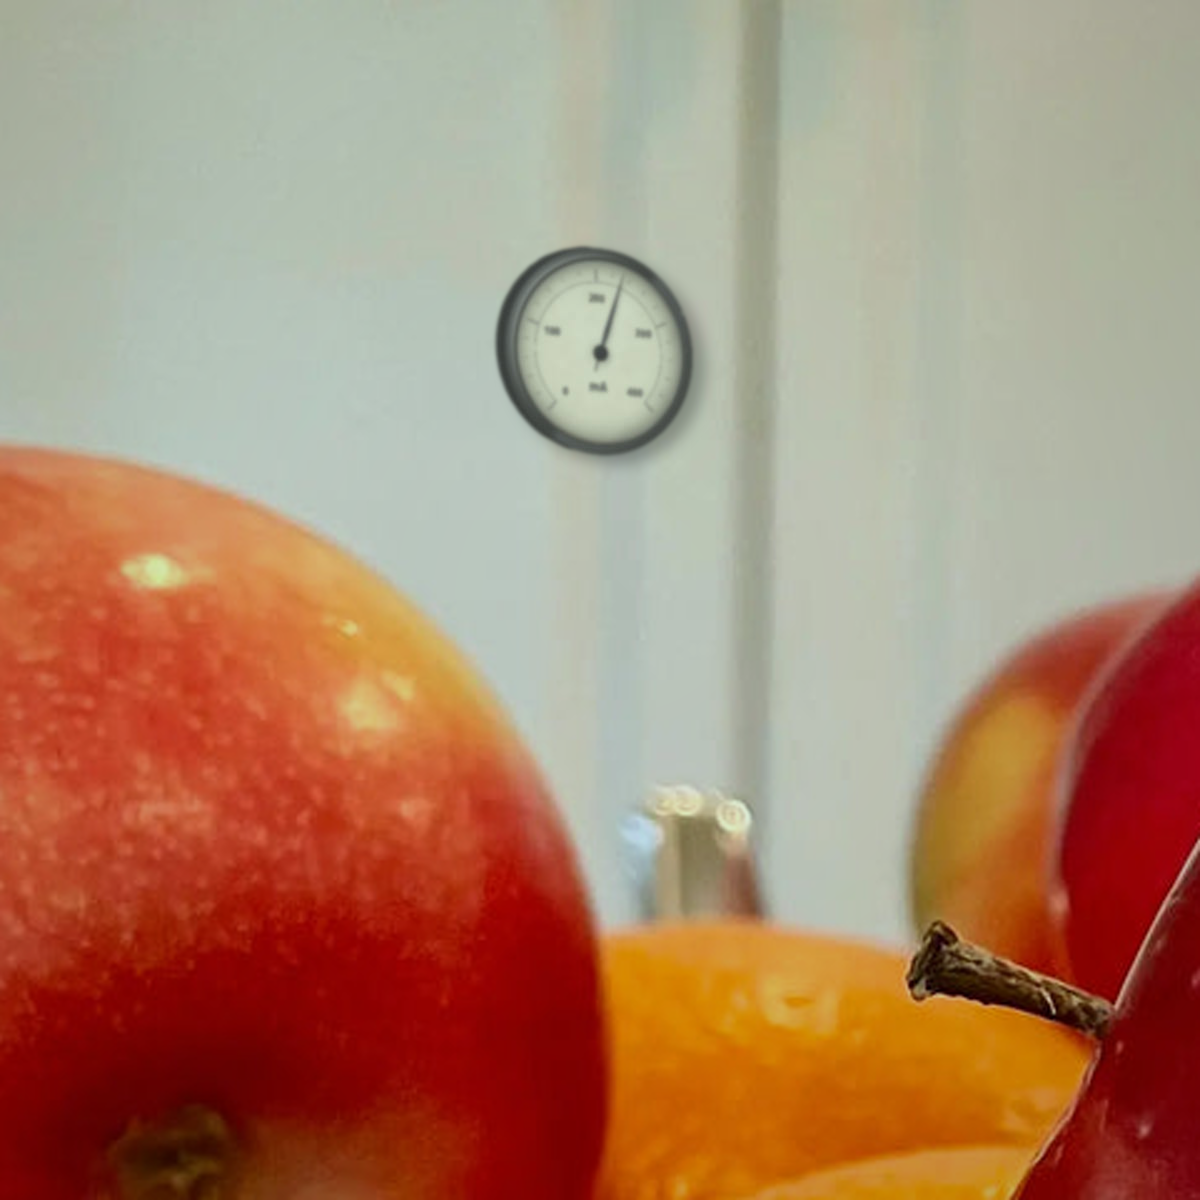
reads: 230
